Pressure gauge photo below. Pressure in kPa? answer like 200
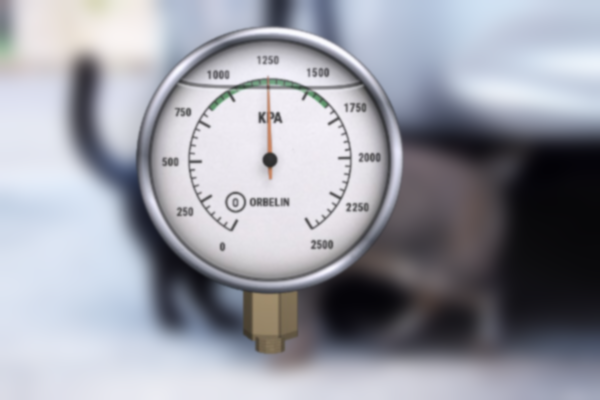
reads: 1250
